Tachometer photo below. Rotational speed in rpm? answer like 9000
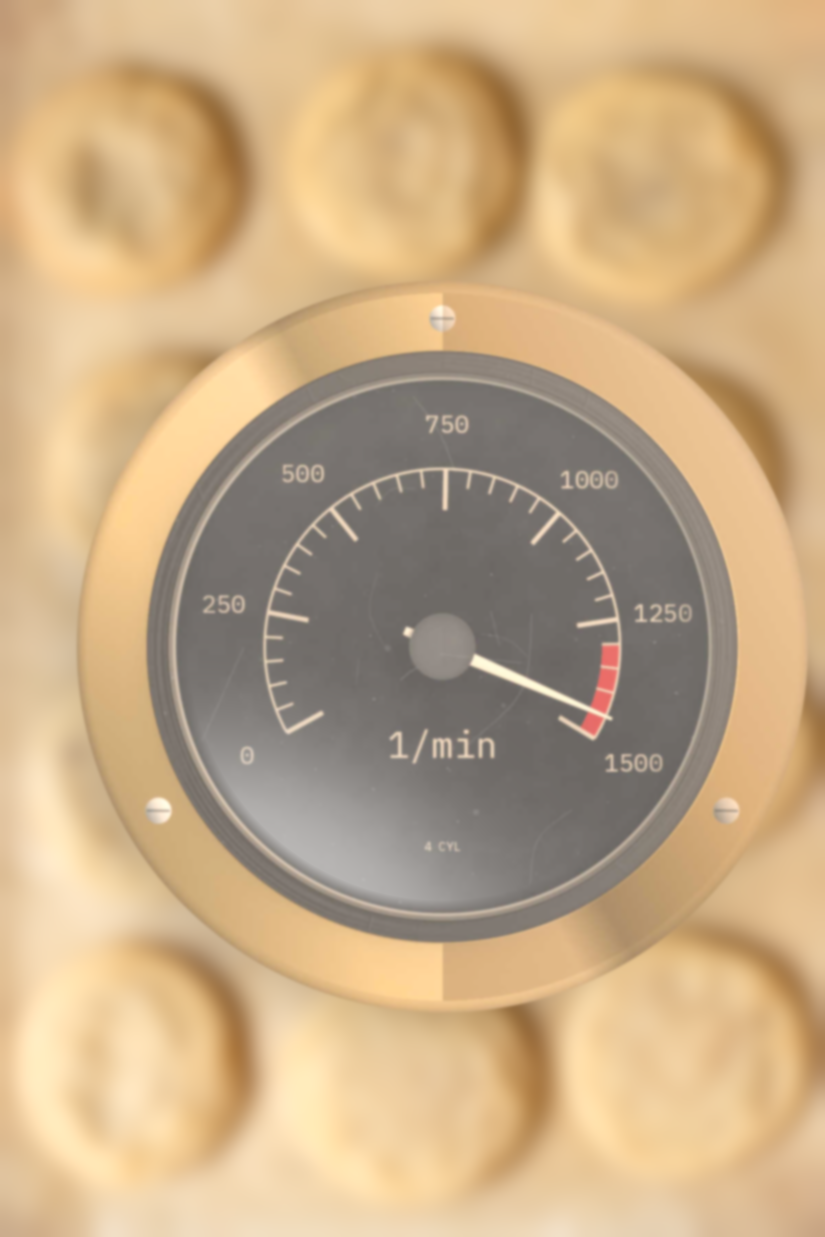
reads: 1450
